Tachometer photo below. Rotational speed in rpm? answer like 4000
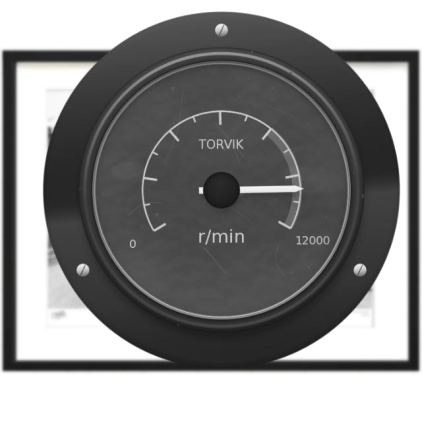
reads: 10500
